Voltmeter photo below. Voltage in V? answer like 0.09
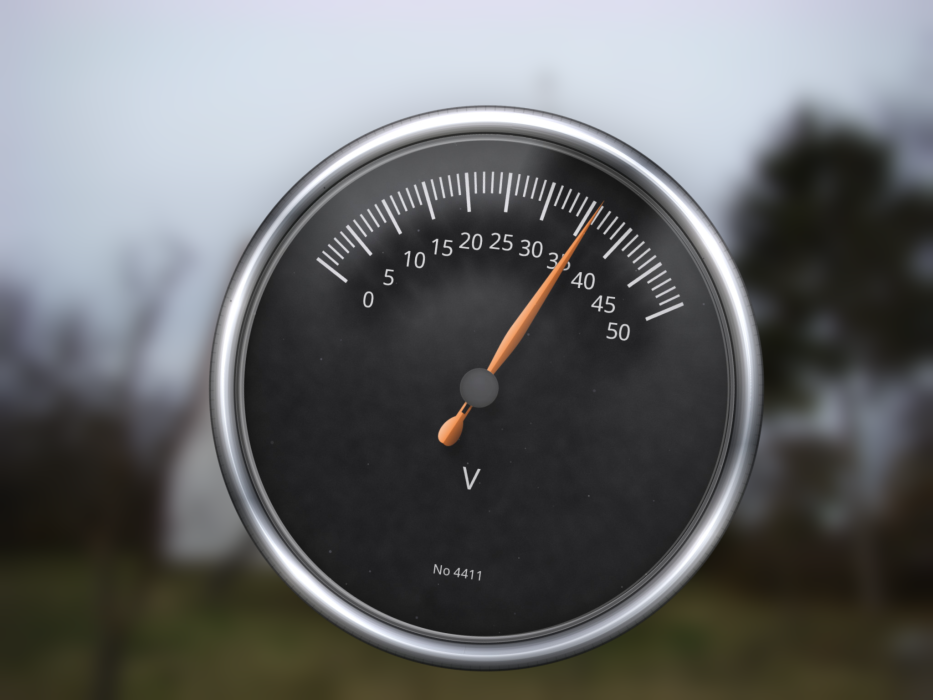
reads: 36
